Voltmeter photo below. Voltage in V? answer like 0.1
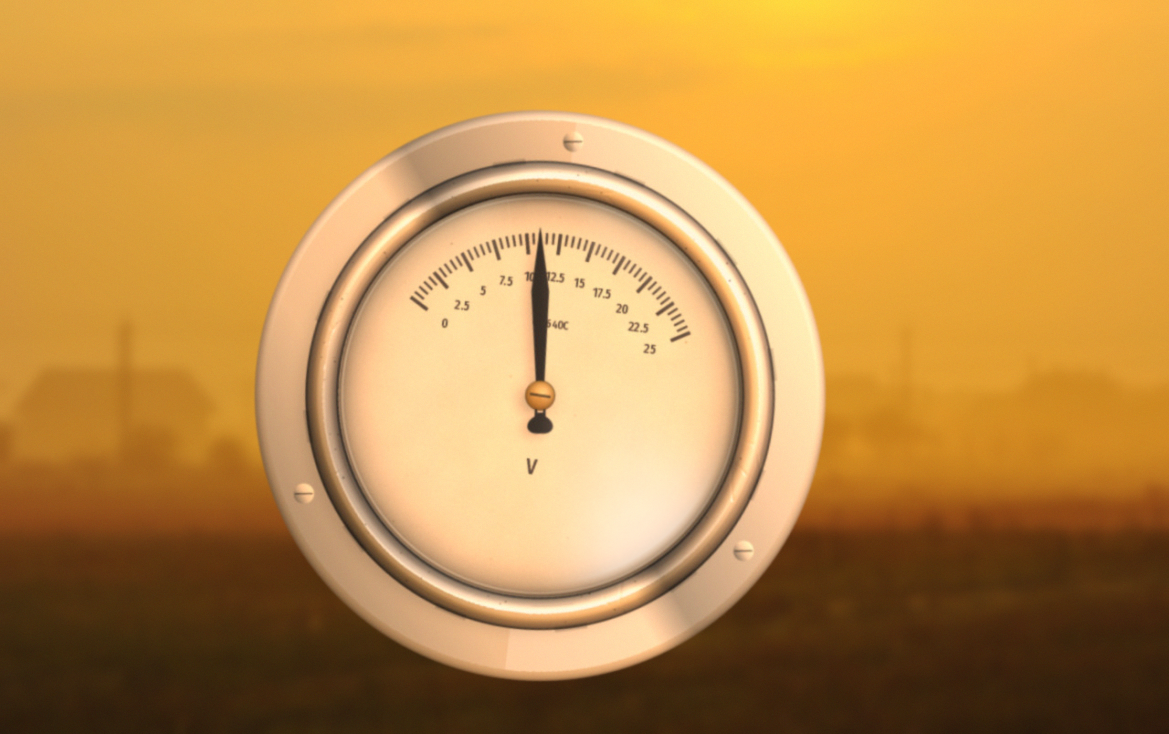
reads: 11
